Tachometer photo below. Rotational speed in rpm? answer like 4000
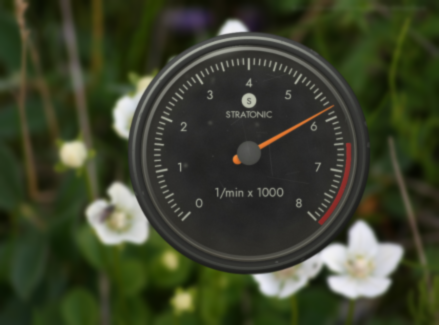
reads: 5800
